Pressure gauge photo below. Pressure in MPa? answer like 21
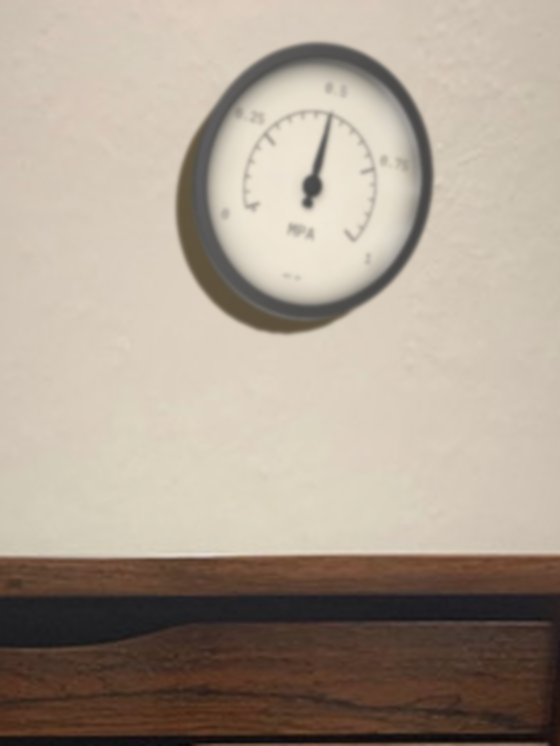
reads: 0.5
